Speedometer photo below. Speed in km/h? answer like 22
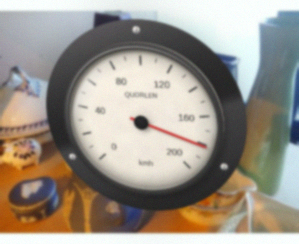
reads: 180
